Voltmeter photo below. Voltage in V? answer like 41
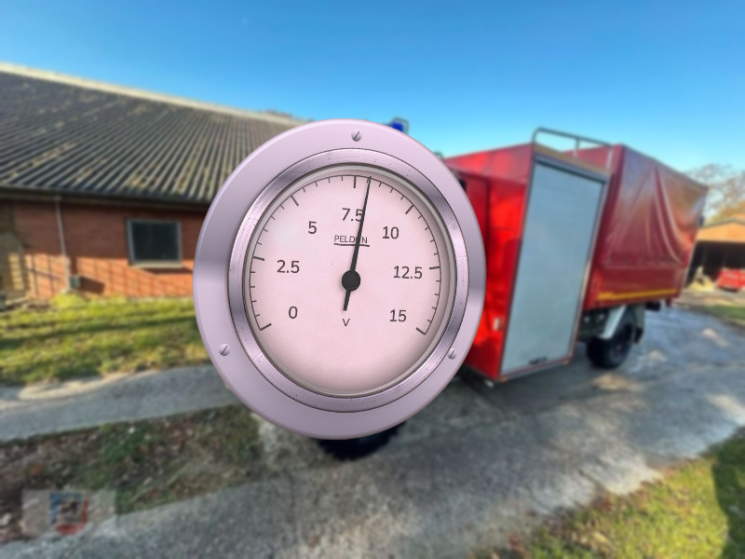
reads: 8
